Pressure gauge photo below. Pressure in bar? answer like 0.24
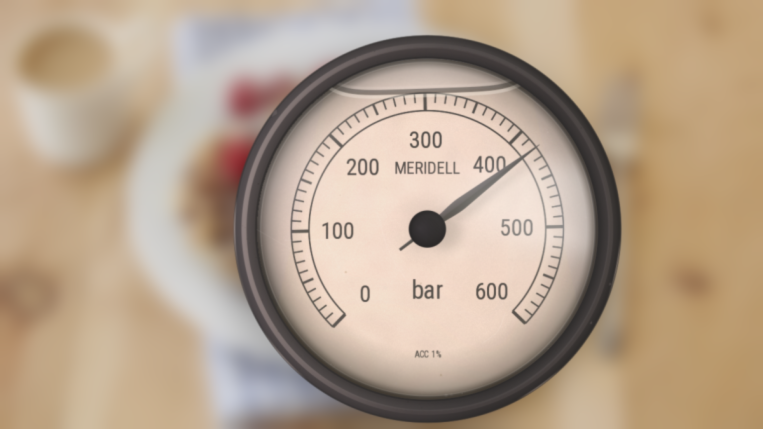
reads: 420
